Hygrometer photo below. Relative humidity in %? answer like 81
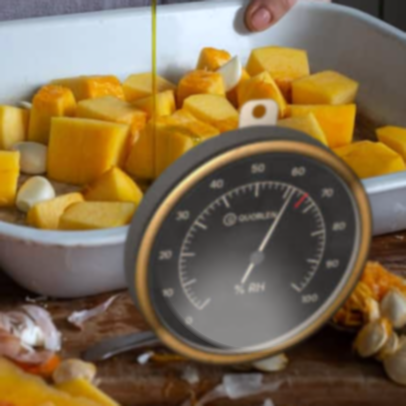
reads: 60
